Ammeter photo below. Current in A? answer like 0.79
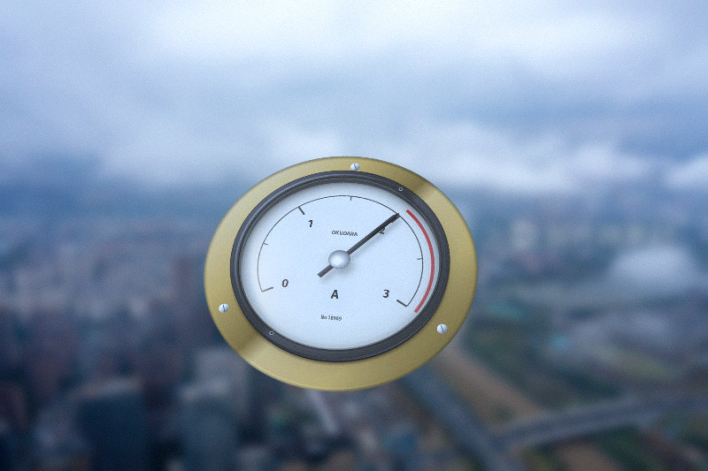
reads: 2
